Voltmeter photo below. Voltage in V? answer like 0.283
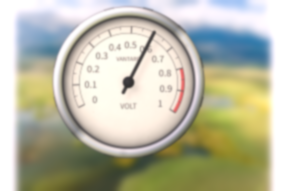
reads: 0.6
